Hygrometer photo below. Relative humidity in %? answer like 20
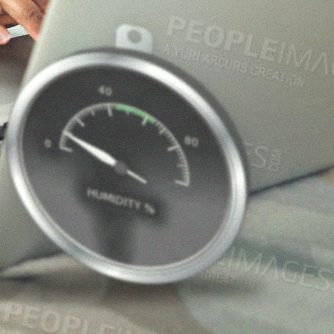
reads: 10
